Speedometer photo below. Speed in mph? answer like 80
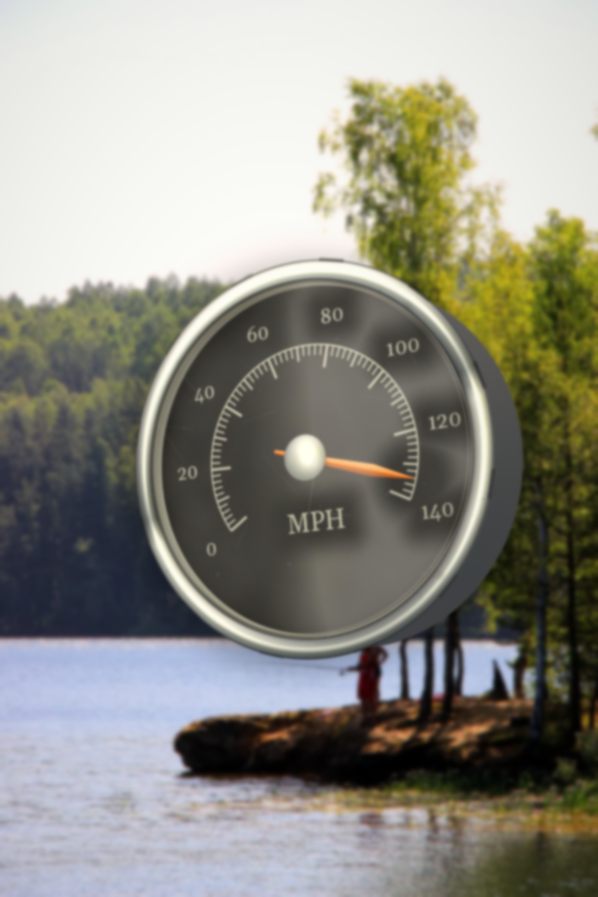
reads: 134
